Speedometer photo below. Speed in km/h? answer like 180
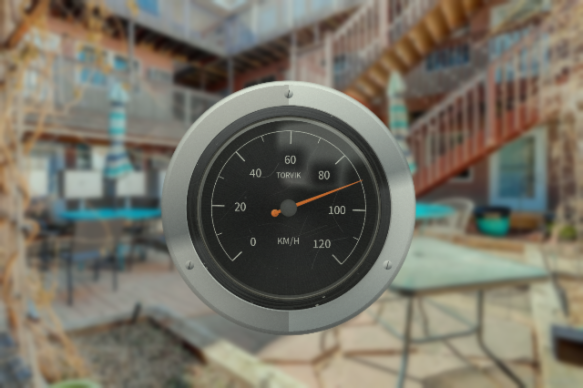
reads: 90
